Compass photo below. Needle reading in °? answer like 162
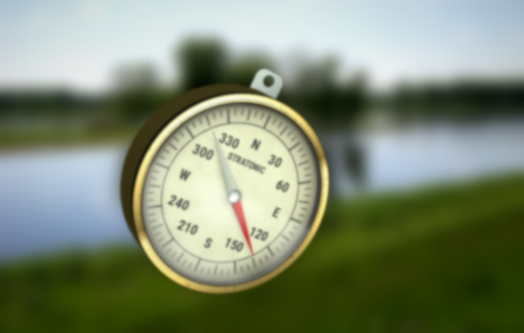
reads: 135
